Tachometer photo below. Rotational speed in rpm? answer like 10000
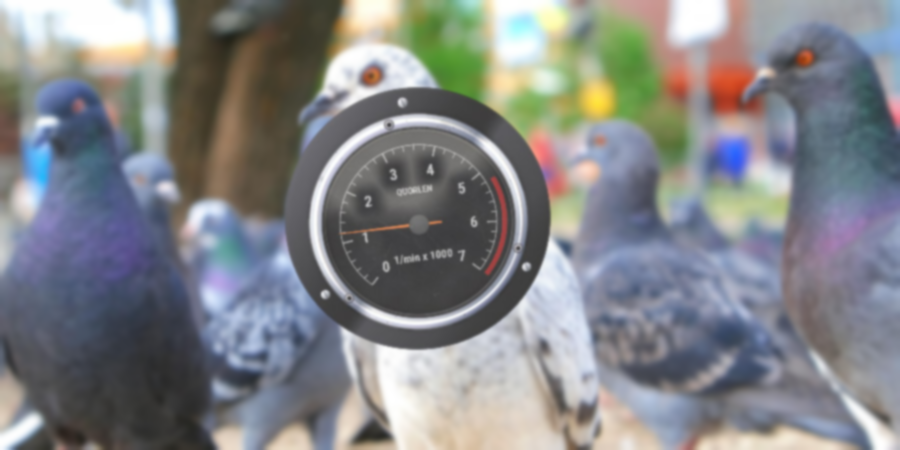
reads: 1200
